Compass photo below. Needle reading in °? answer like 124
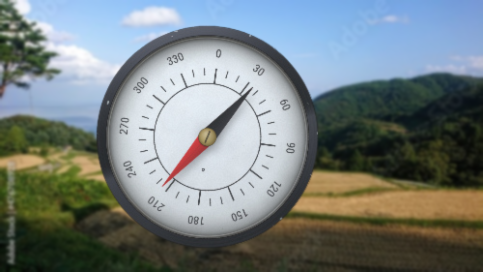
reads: 215
